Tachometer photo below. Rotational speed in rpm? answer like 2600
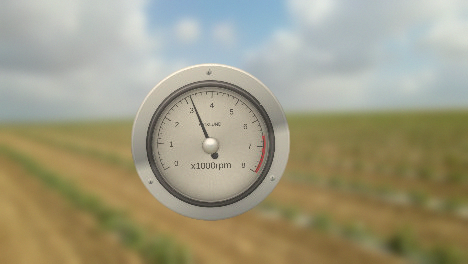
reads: 3200
